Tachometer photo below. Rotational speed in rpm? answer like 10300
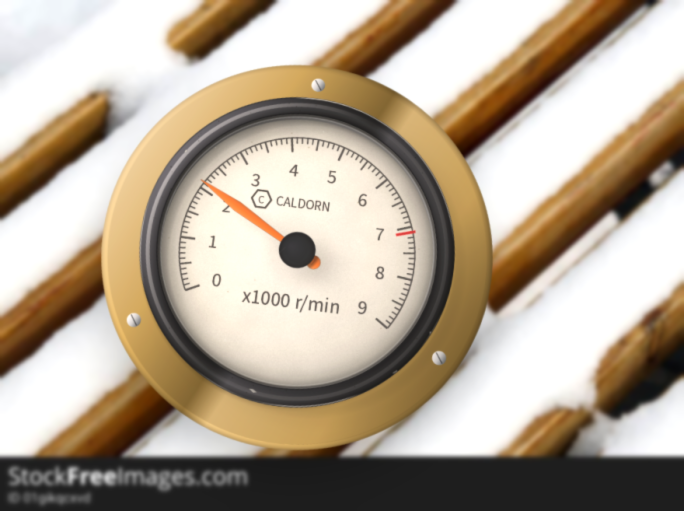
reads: 2100
